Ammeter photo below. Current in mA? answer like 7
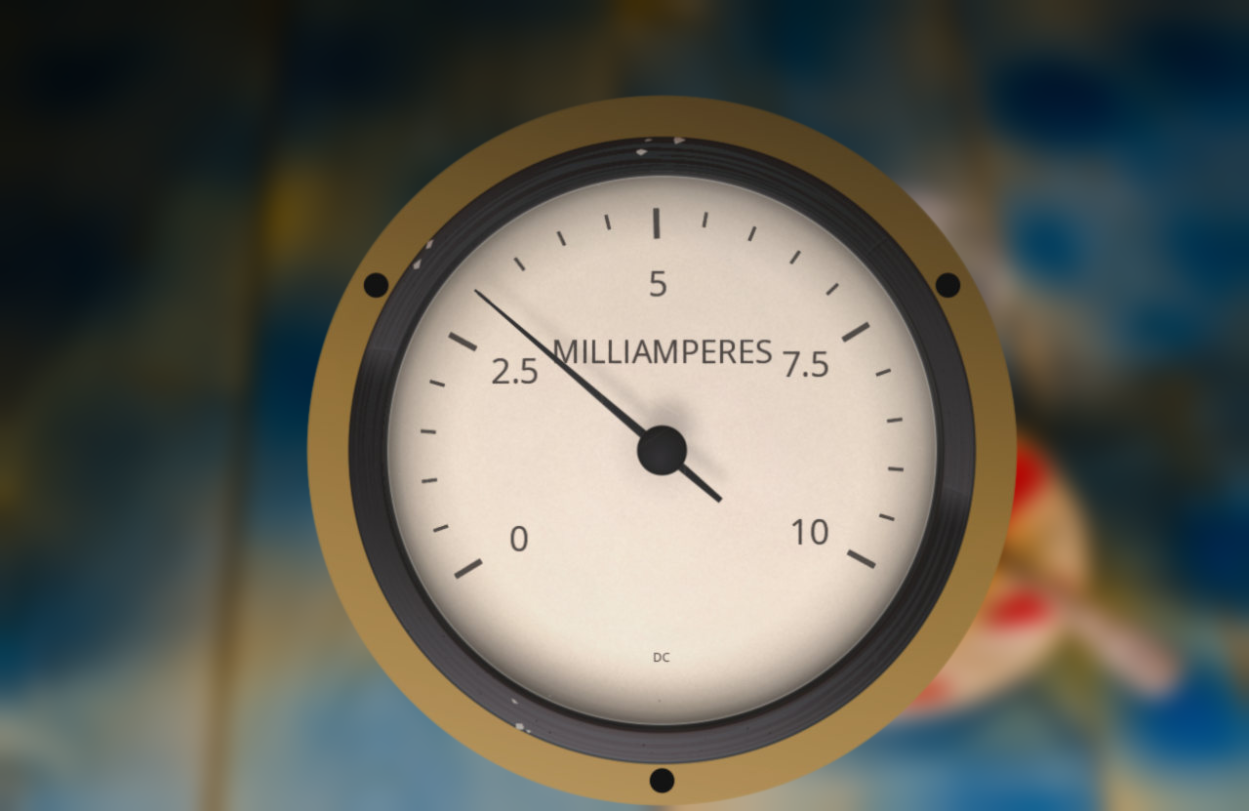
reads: 3
